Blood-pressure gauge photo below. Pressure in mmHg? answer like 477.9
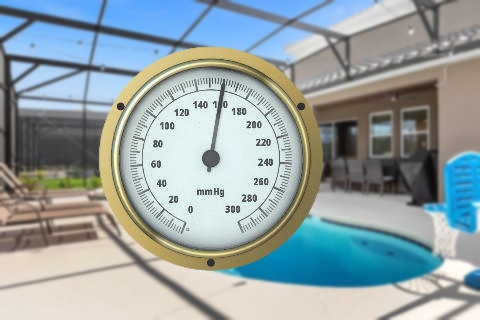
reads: 160
